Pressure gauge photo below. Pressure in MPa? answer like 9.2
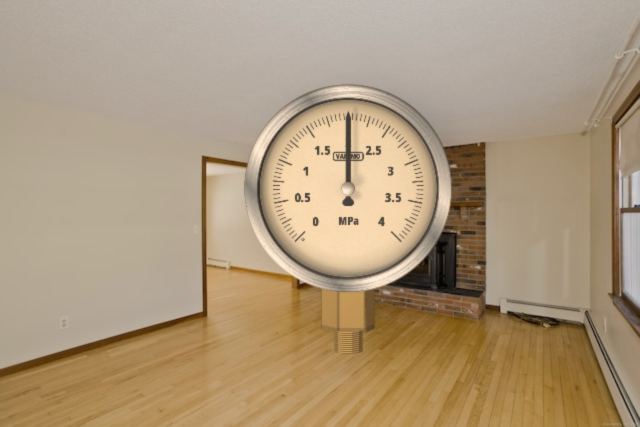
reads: 2
